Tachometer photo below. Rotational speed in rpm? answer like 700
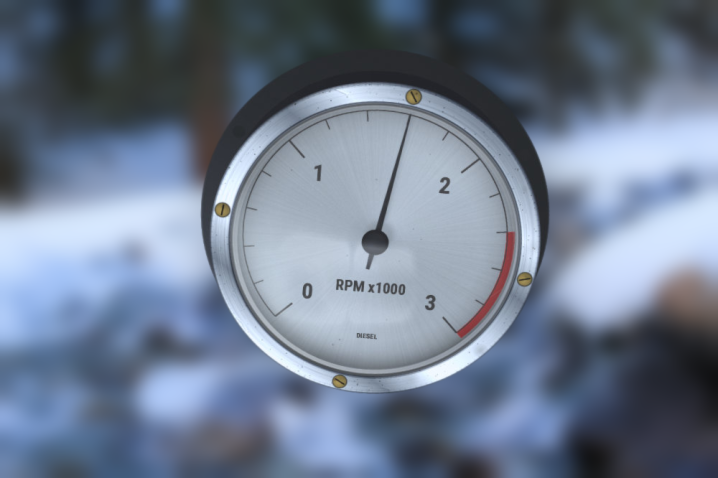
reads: 1600
